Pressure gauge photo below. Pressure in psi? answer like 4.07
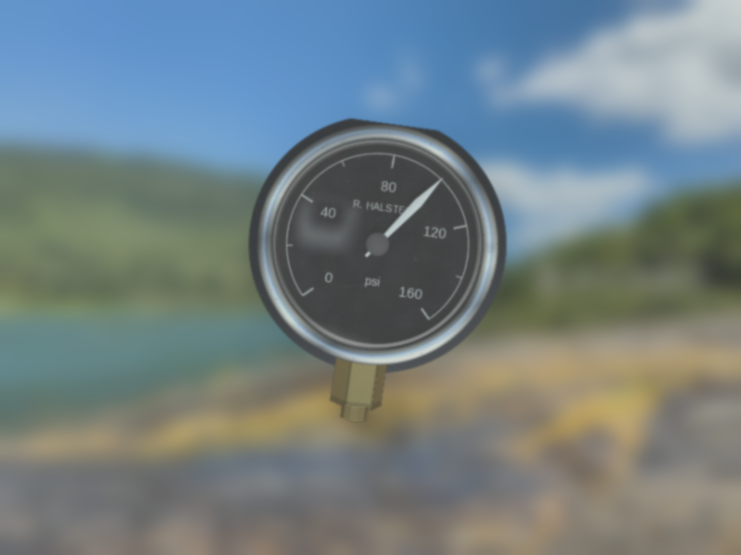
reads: 100
